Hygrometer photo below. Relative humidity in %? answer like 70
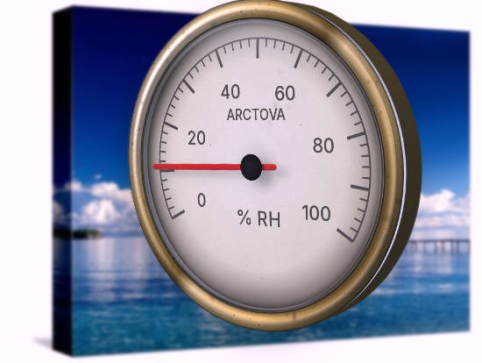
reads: 11
